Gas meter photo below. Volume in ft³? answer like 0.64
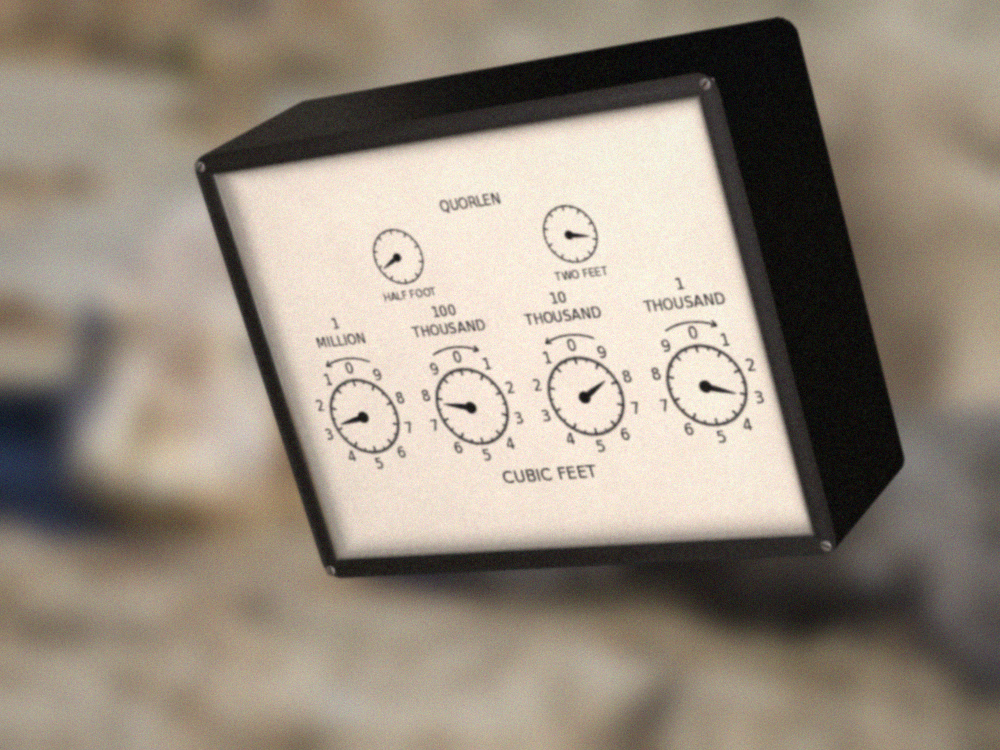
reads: 278300
